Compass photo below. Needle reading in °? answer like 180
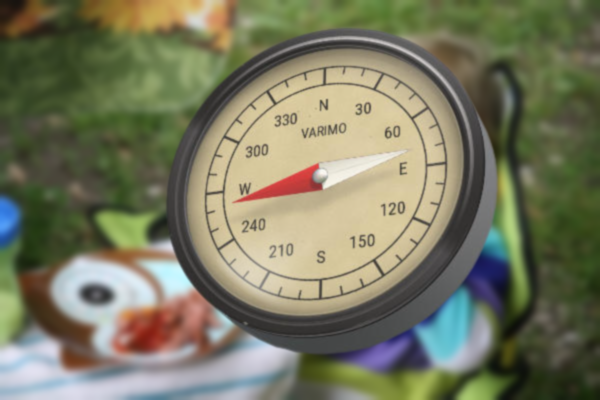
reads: 260
